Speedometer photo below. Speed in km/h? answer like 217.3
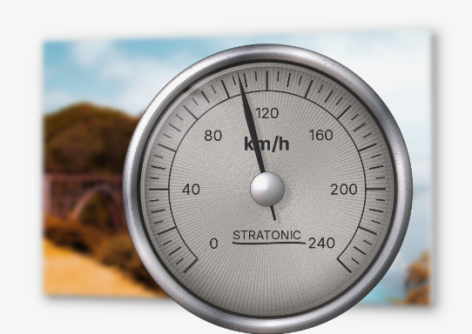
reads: 107.5
